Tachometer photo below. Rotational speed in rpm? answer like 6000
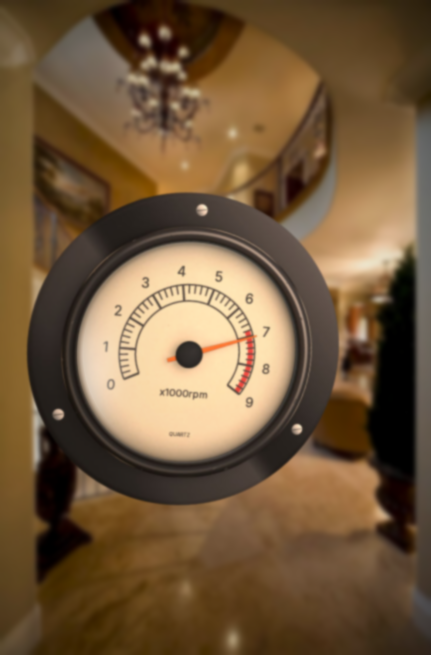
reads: 7000
